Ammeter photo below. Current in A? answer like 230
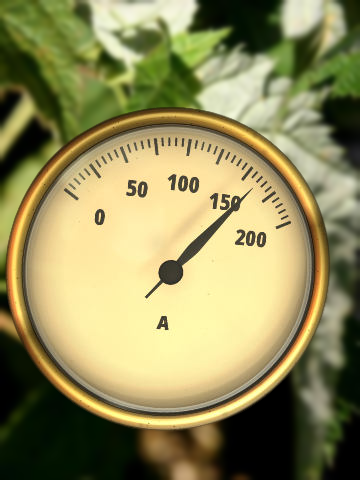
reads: 160
